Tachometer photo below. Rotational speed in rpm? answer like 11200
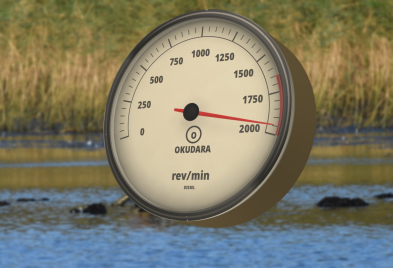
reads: 1950
